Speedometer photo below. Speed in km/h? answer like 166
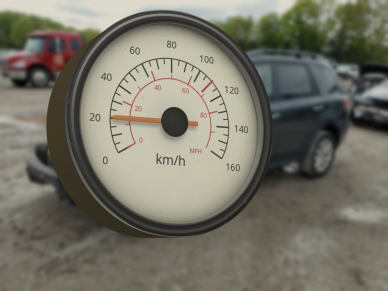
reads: 20
